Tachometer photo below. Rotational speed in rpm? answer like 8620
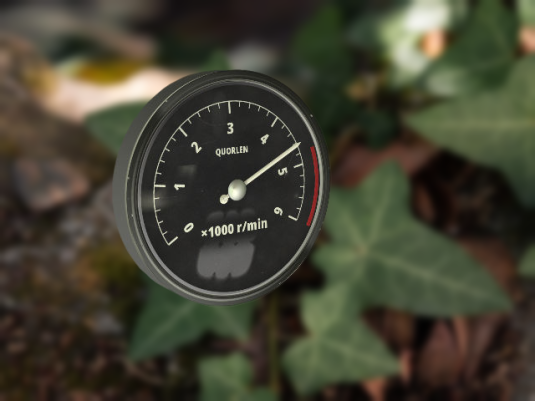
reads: 4600
